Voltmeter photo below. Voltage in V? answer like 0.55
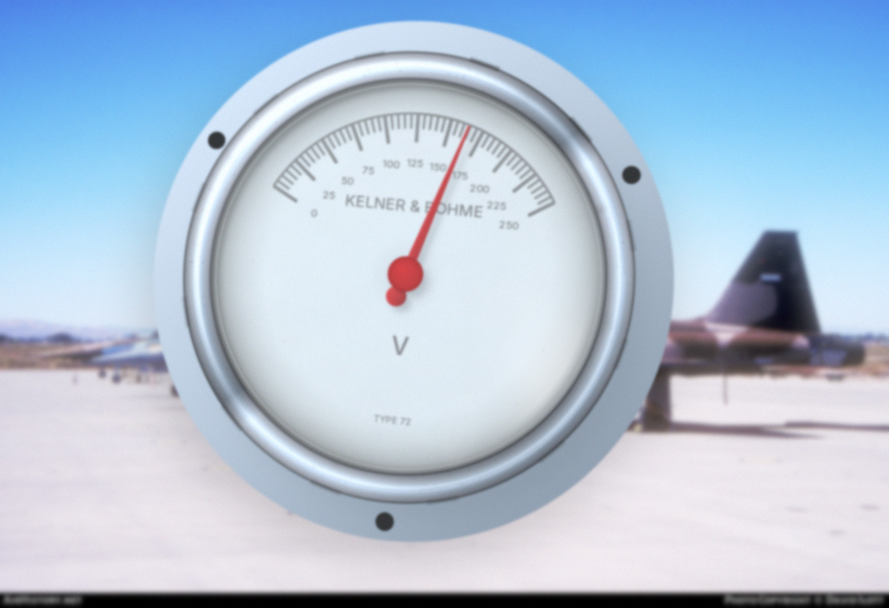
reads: 165
